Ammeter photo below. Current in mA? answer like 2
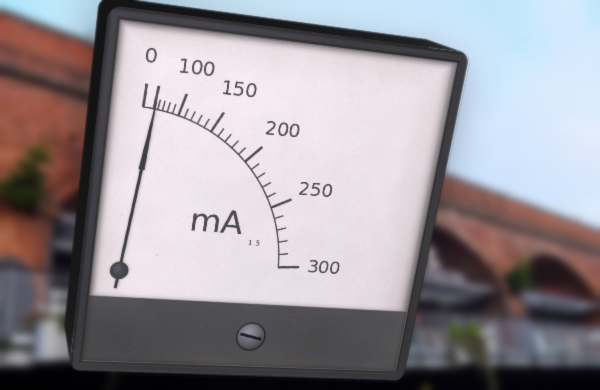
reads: 50
